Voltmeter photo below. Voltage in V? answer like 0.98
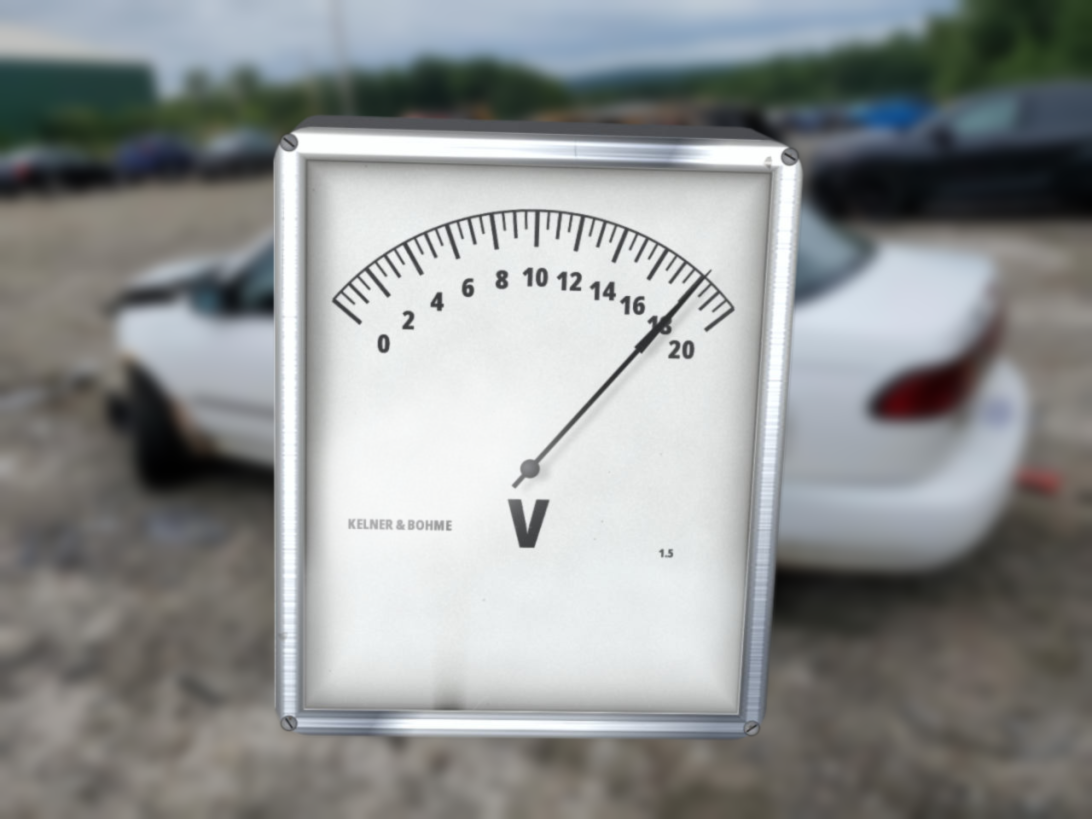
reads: 18
